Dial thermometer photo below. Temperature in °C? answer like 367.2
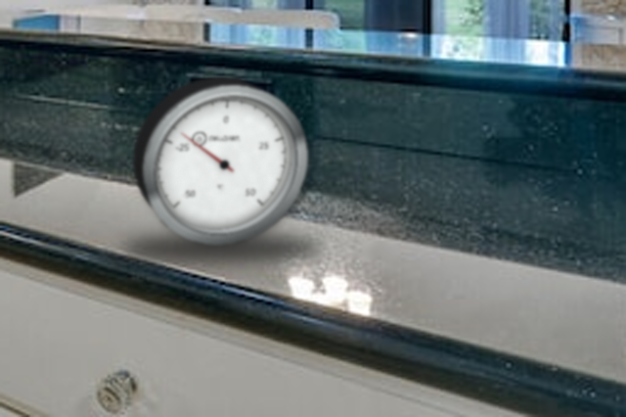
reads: -20
